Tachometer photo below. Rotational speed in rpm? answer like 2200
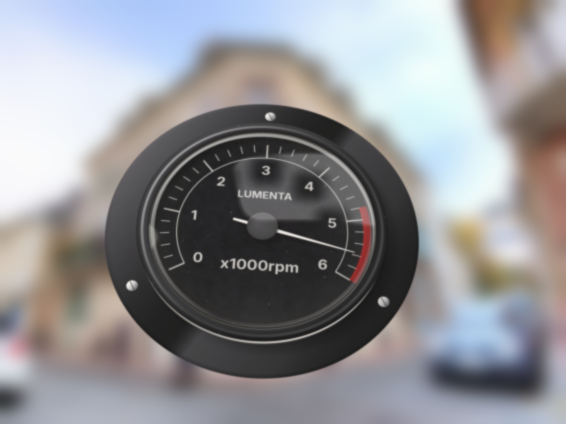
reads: 5600
